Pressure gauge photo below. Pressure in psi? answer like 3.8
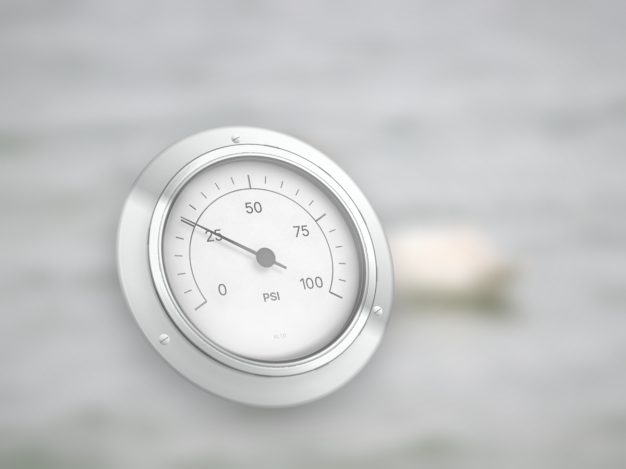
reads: 25
